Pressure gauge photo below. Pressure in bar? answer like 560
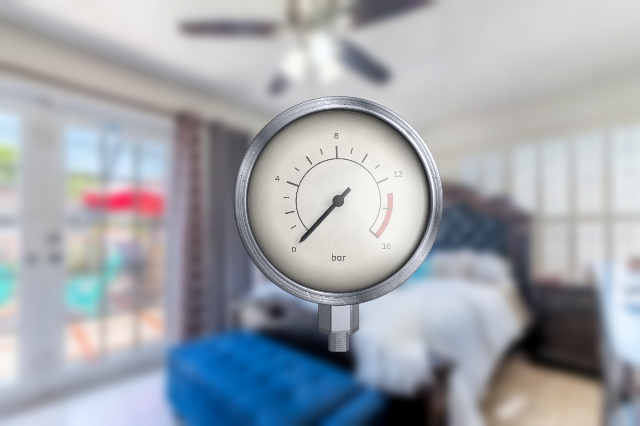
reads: 0
